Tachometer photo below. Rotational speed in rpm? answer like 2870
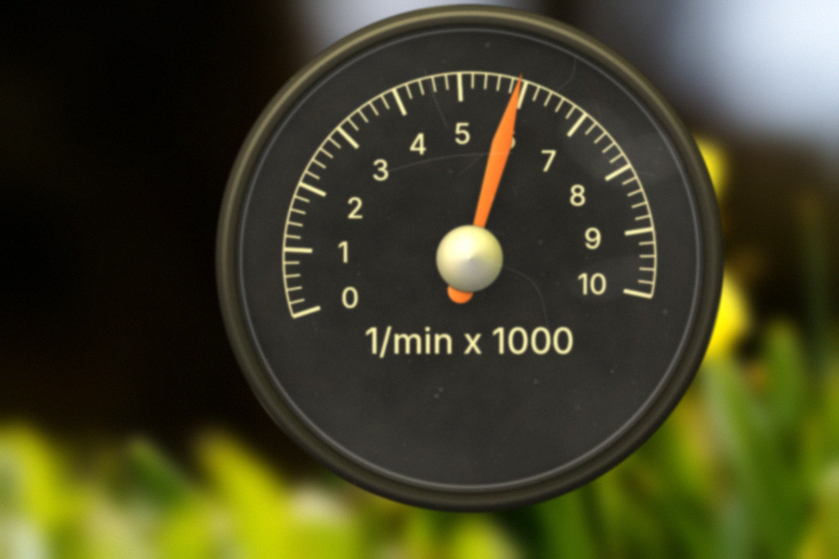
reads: 5900
